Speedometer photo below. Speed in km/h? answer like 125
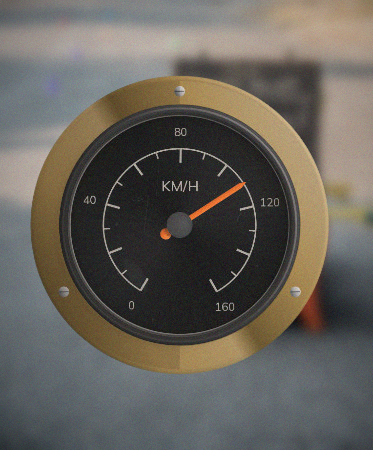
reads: 110
